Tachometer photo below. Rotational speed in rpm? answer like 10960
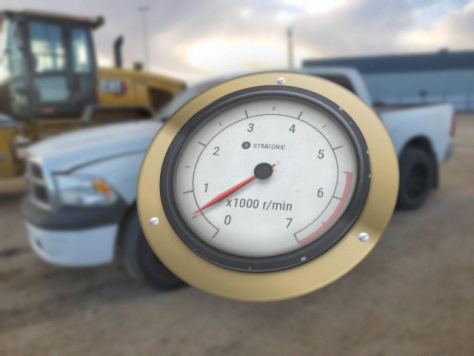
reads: 500
